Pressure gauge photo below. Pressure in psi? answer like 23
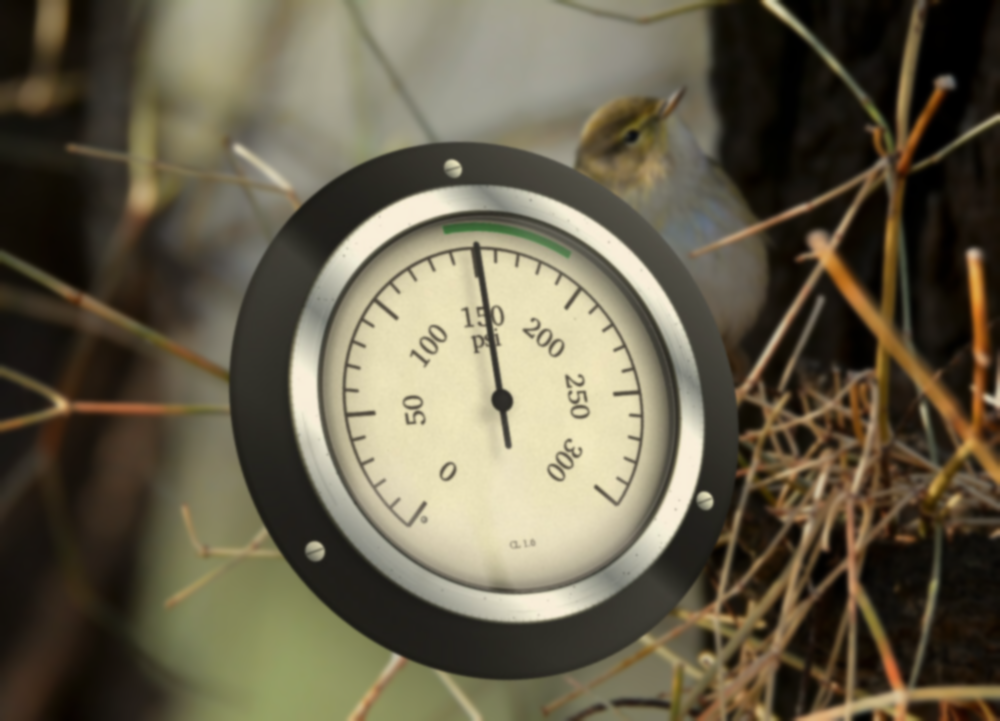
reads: 150
